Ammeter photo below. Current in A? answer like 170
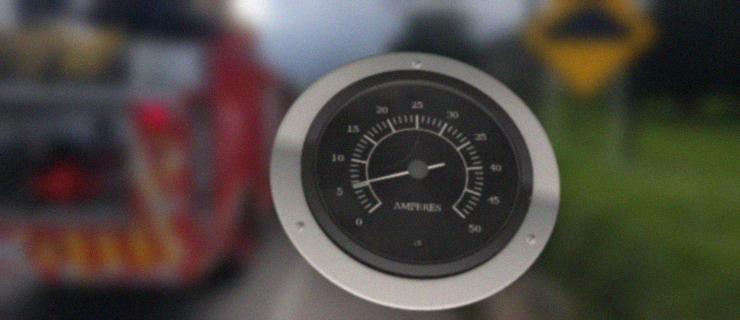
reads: 5
